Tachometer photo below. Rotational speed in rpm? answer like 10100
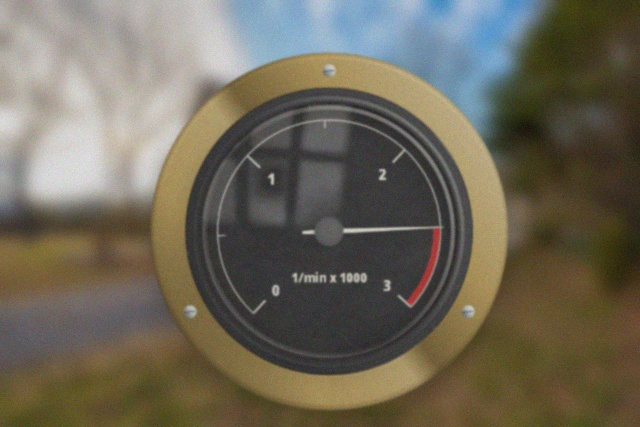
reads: 2500
